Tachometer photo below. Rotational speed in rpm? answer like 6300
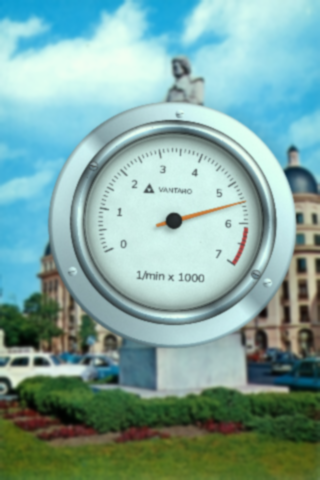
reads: 5500
